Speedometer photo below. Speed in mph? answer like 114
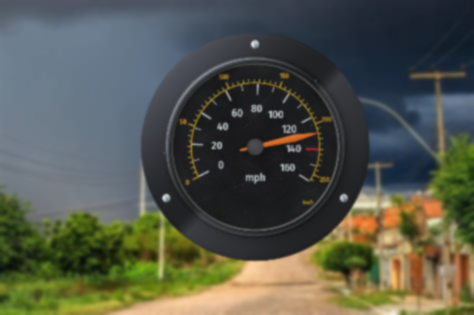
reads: 130
